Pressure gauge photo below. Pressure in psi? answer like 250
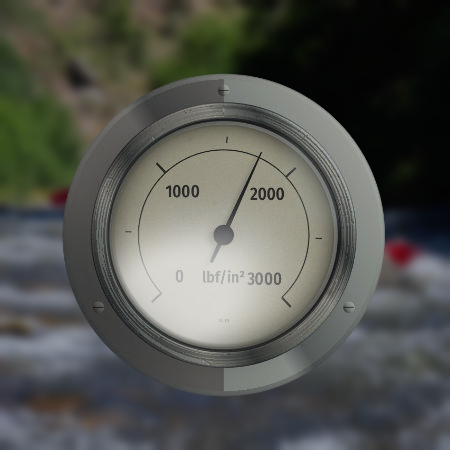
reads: 1750
